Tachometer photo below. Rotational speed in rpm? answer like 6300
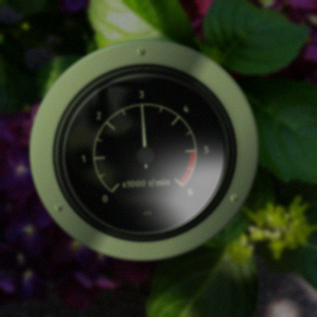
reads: 3000
